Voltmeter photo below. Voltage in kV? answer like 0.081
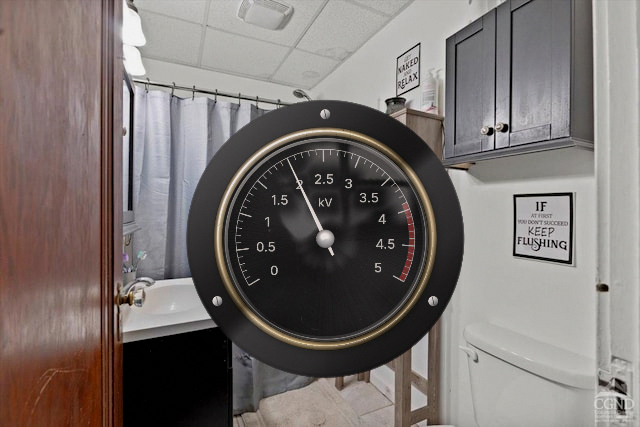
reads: 2
